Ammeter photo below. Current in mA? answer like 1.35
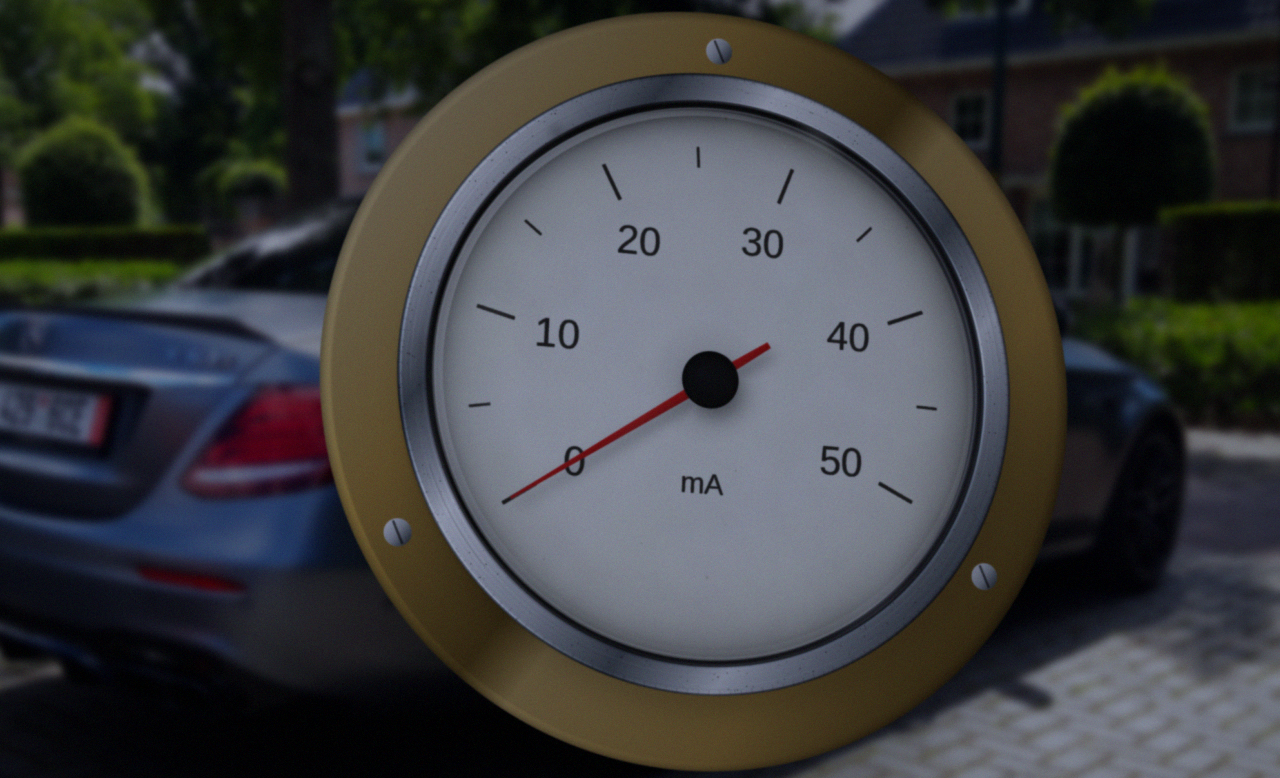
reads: 0
